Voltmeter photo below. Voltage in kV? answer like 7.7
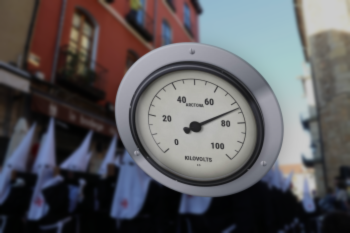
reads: 72.5
